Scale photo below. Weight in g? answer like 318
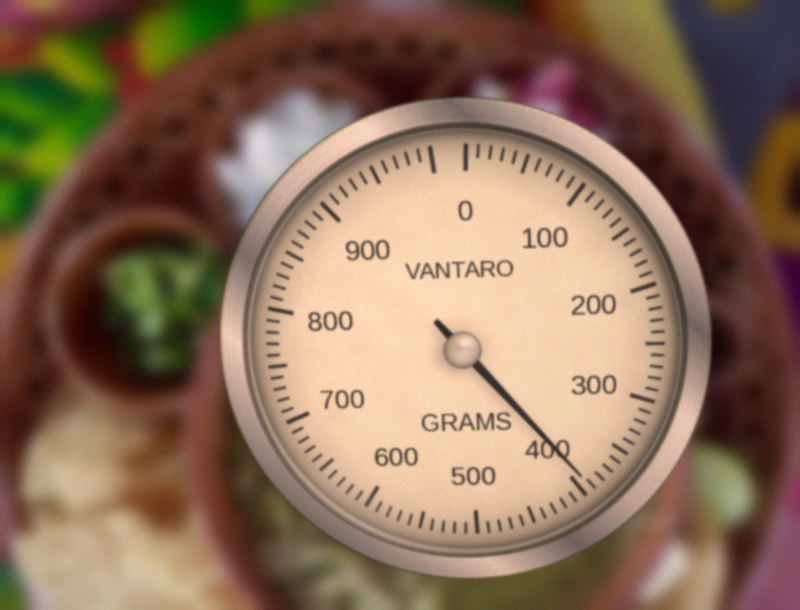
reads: 390
